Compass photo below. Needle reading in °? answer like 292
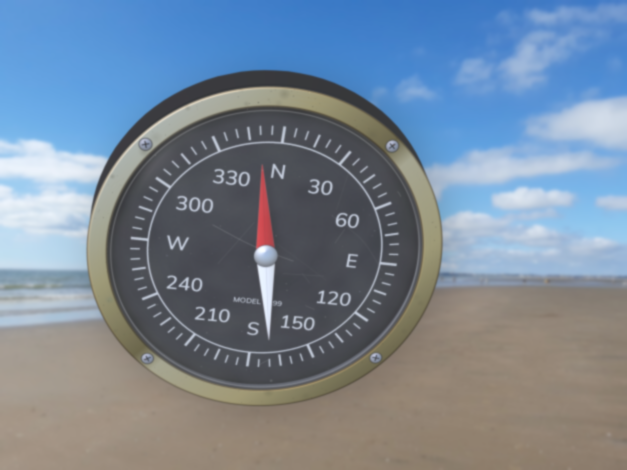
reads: 350
